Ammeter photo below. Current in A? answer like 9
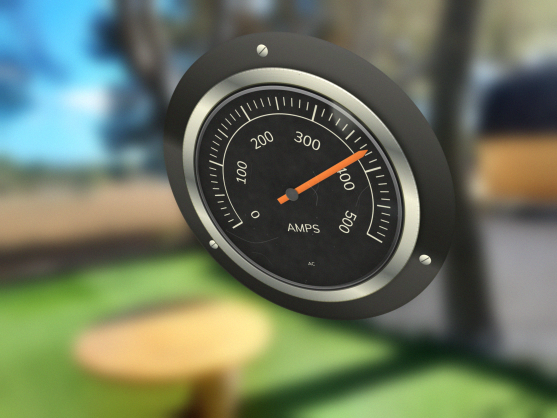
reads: 375
